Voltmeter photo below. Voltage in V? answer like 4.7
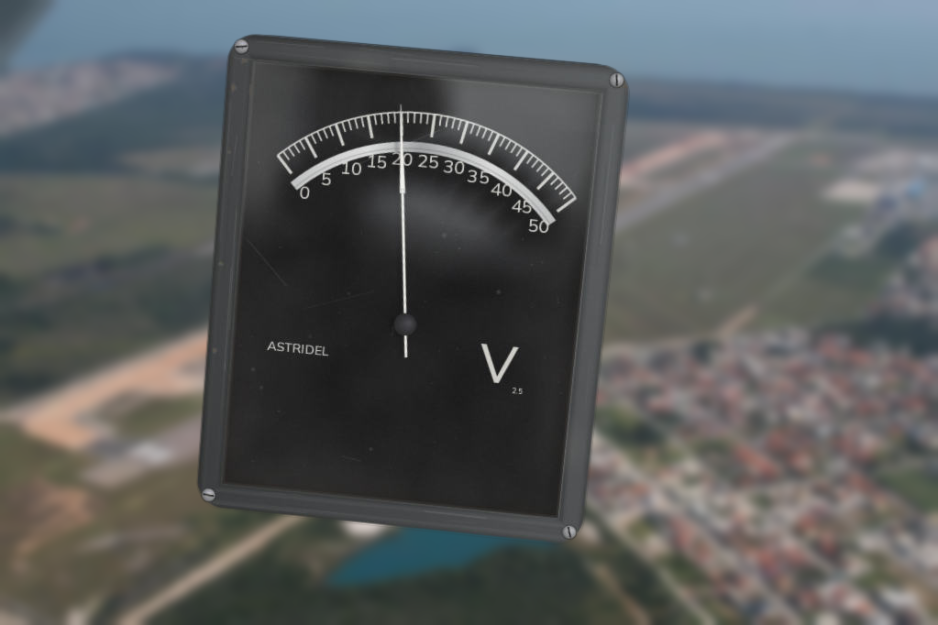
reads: 20
